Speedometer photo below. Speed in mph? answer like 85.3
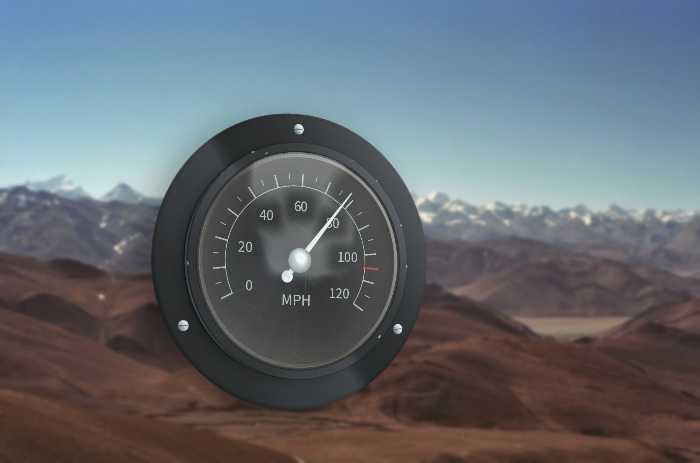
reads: 77.5
